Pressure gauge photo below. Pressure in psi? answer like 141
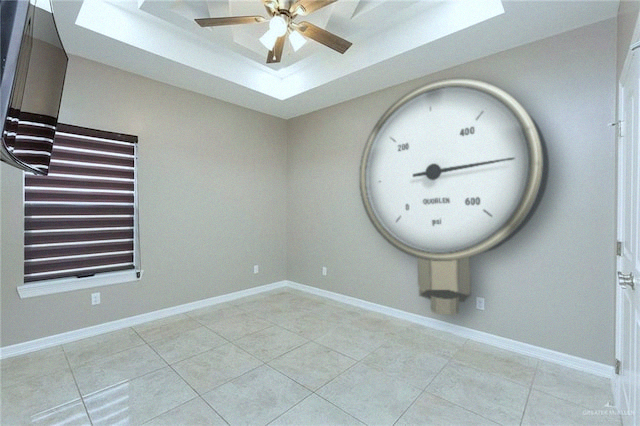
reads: 500
